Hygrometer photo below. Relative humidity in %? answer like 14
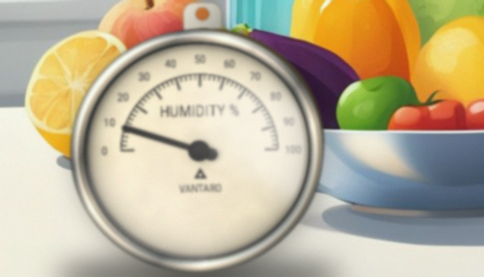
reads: 10
